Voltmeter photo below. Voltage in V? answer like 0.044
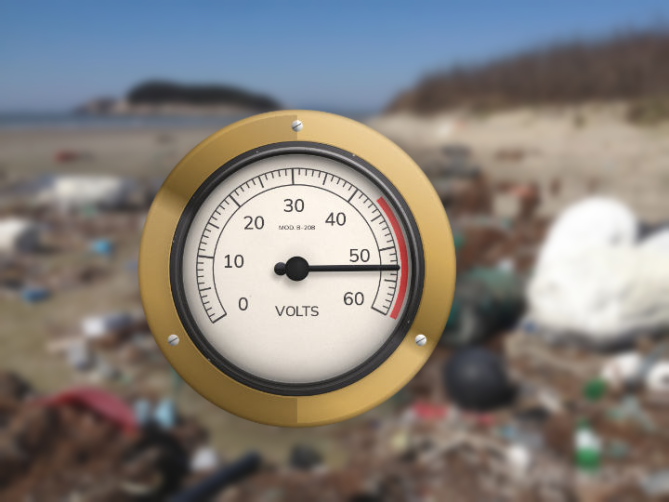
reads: 53
